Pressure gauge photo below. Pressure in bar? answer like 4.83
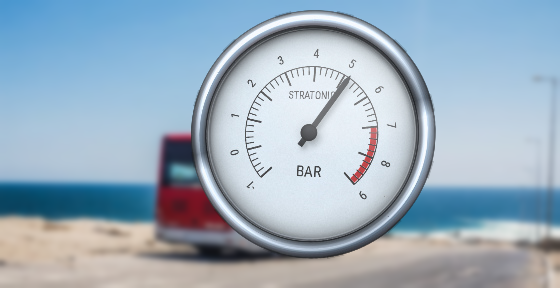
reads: 5.2
